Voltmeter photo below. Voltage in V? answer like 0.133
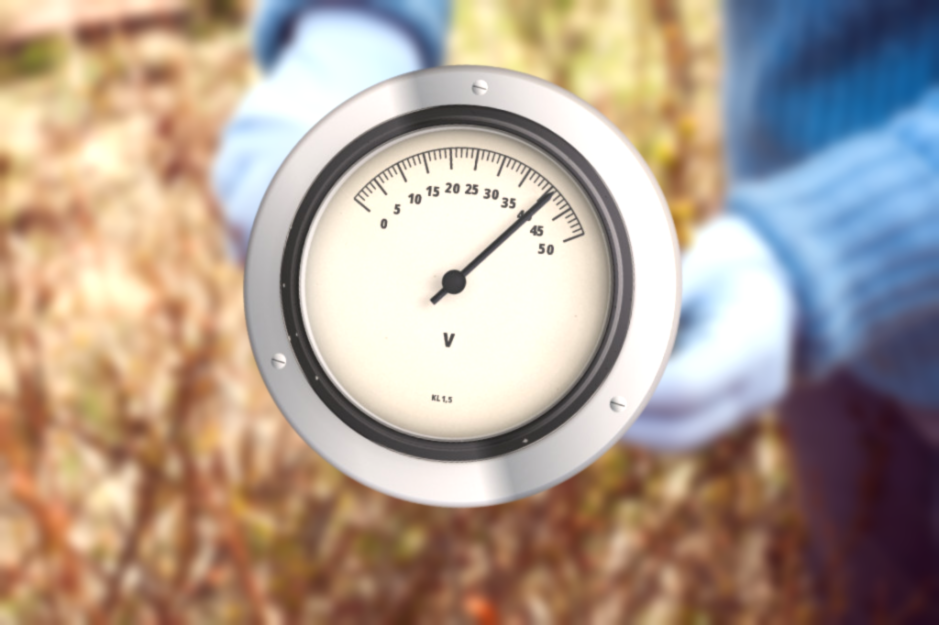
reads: 41
